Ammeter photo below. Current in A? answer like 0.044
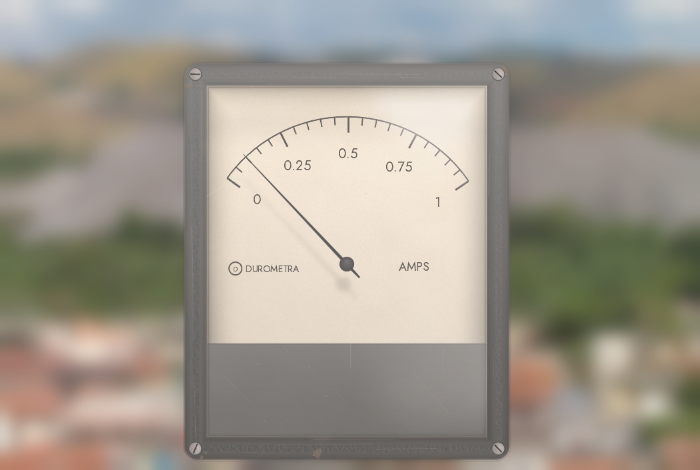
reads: 0.1
